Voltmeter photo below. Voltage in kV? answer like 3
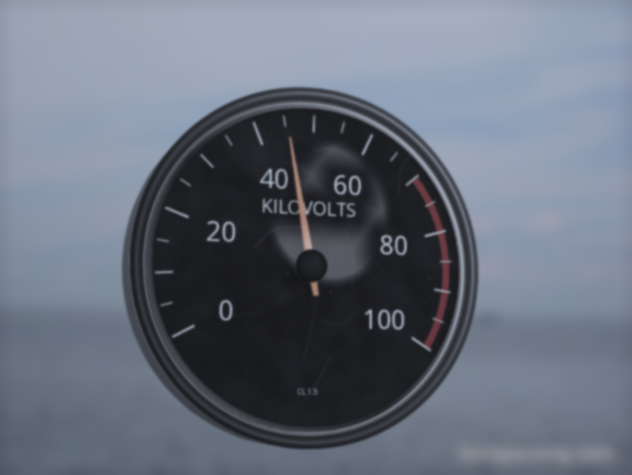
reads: 45
